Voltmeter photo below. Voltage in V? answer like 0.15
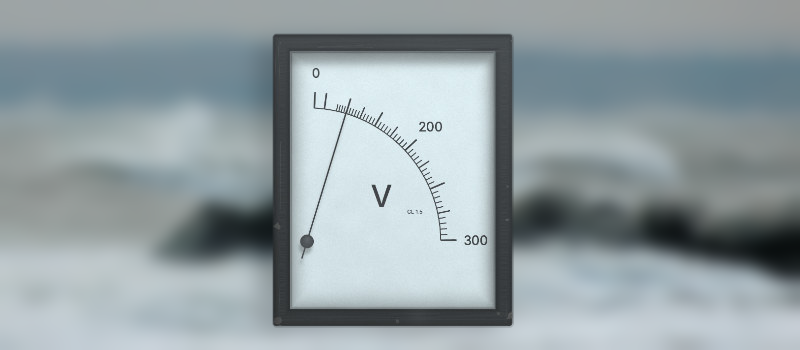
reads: 100
